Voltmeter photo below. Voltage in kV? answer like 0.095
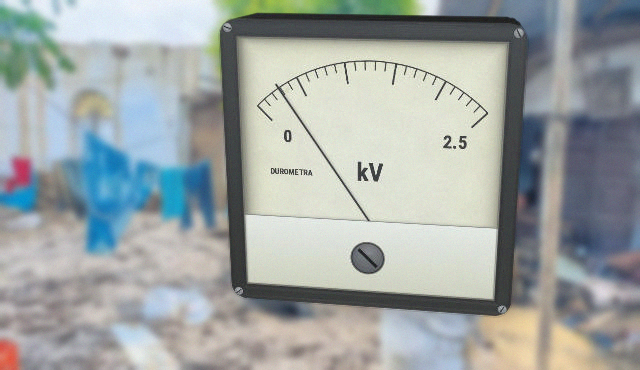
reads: 0.3
